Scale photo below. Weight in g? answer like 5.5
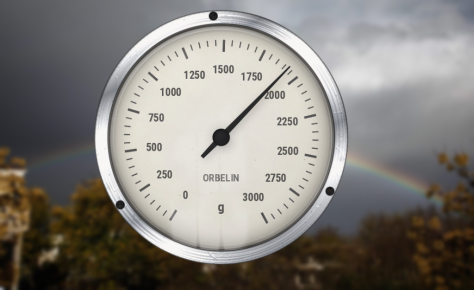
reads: 1925
